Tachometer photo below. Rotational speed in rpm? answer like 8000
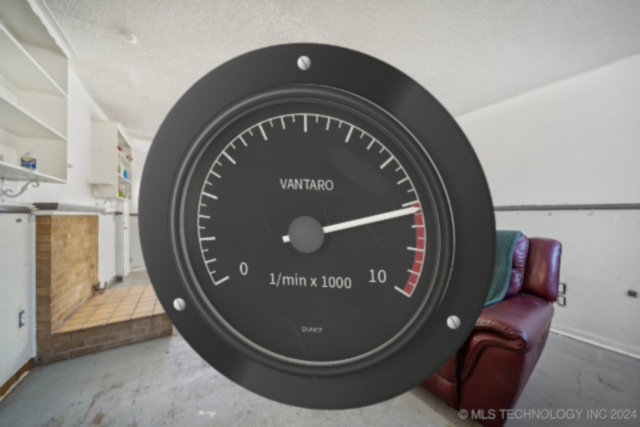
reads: 8125
